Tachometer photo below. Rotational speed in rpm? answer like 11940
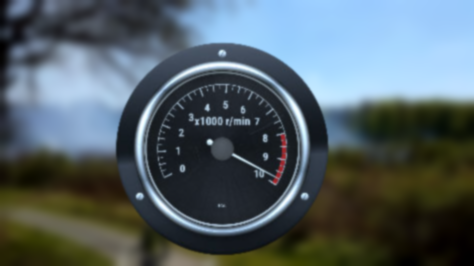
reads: 9750
